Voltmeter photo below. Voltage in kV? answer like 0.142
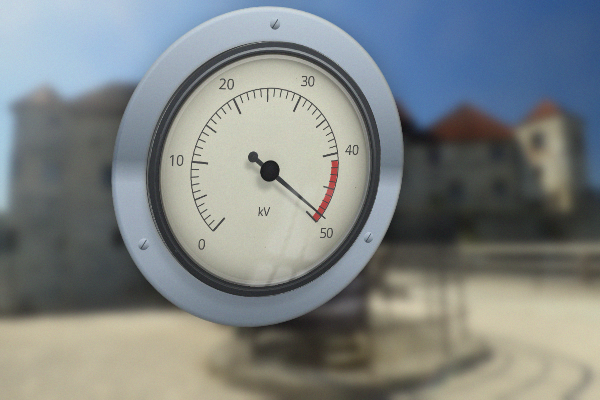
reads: 49
